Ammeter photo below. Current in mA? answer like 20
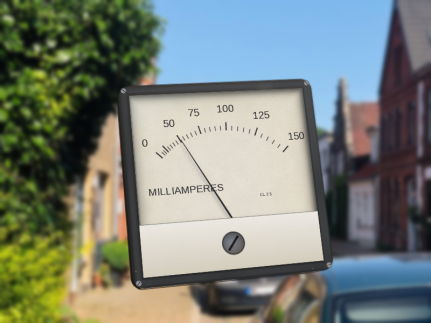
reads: 50
